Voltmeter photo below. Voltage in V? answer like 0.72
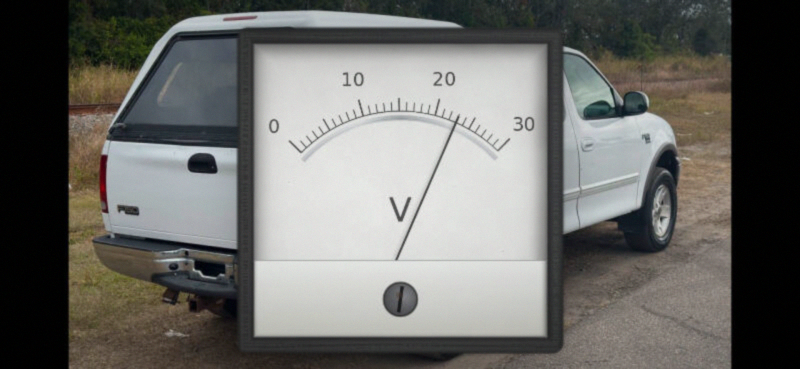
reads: 23
